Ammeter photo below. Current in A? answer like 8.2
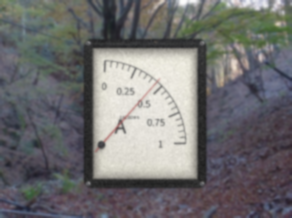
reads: 0.45
